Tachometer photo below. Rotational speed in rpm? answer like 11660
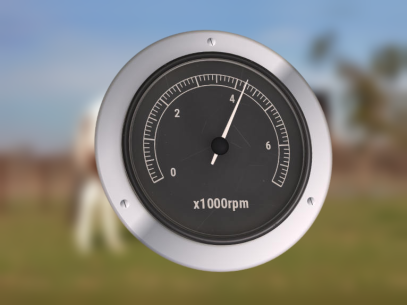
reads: 4200
